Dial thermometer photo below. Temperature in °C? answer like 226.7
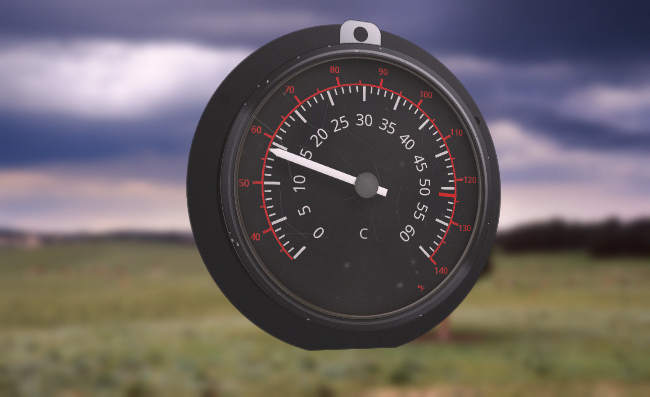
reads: 14
